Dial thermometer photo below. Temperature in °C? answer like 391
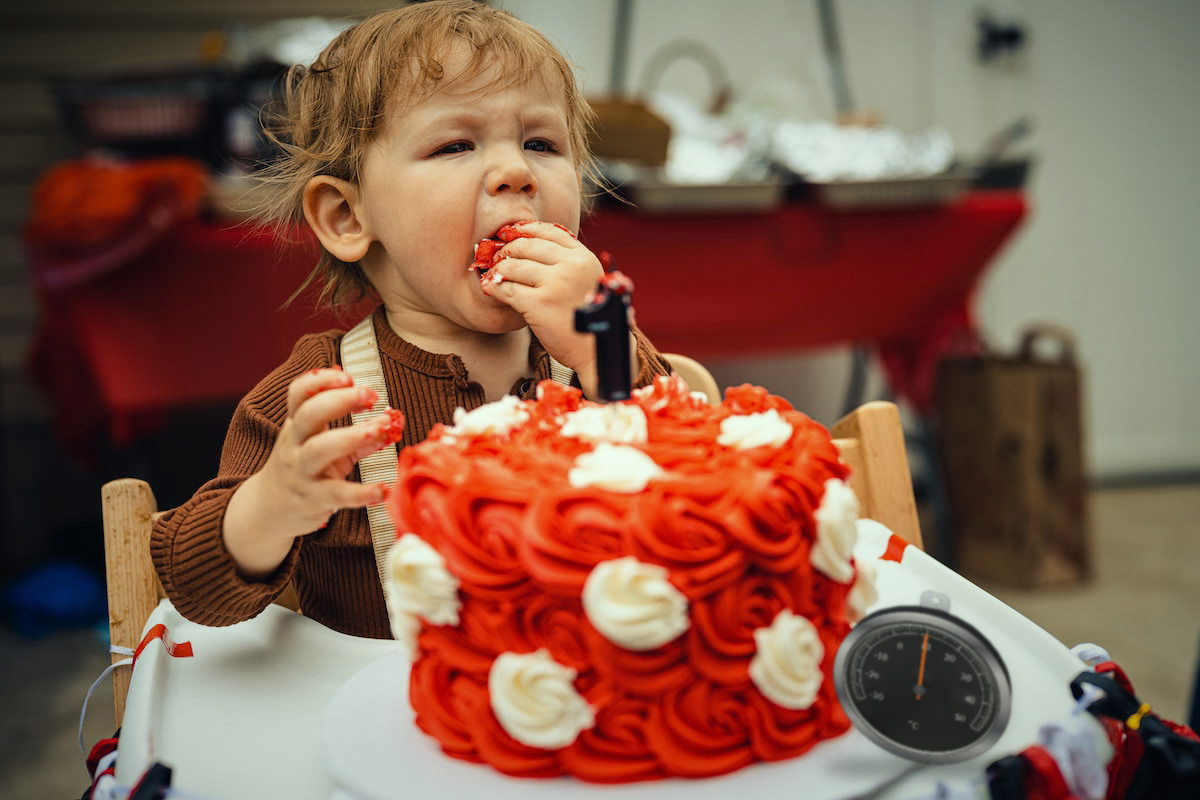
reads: 10
